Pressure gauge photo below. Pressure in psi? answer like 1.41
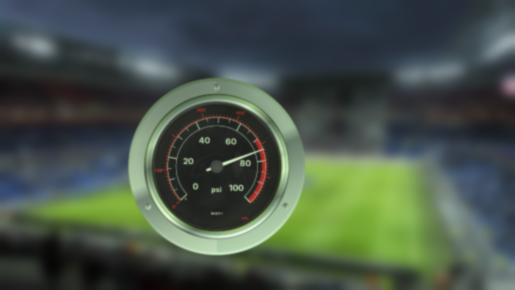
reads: 75
